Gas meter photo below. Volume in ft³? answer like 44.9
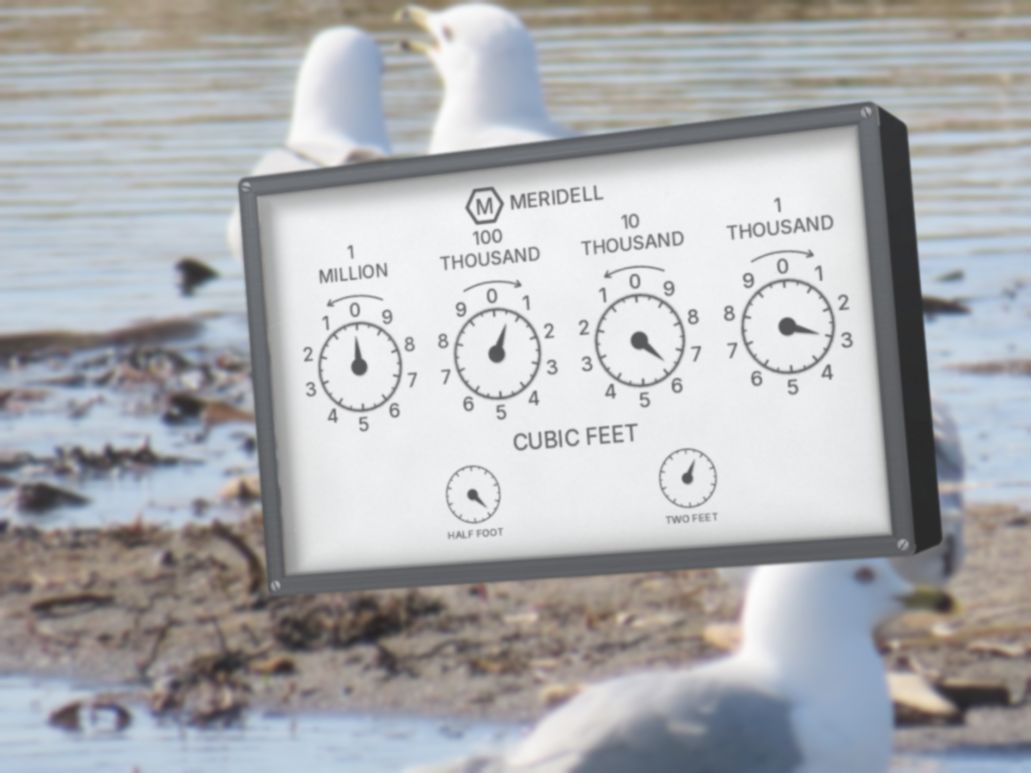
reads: 6300
